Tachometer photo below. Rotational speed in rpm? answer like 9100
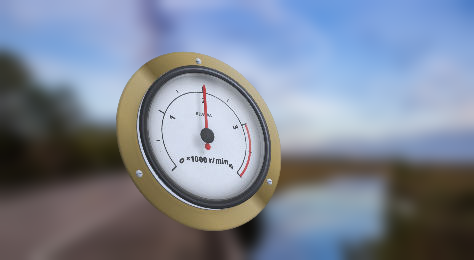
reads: 2000
